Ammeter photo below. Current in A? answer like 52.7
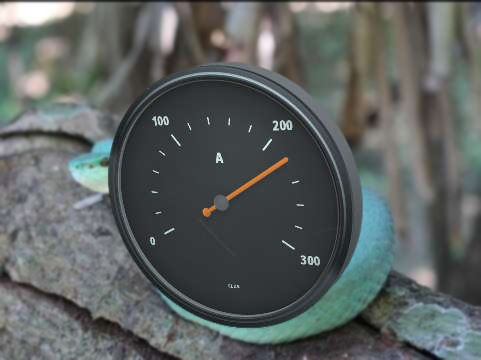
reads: 220
